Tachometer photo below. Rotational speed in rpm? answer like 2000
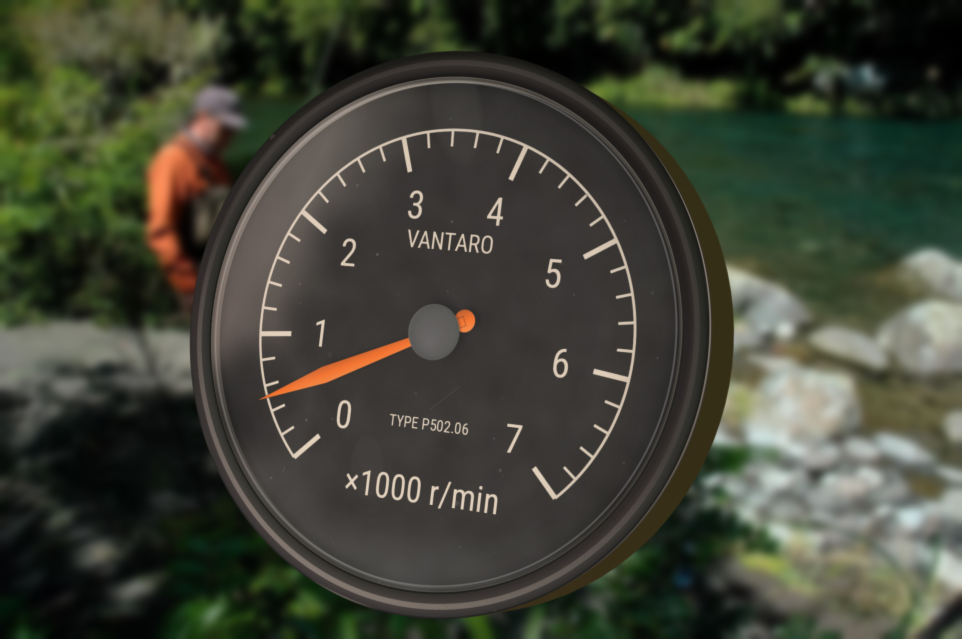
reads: 500
